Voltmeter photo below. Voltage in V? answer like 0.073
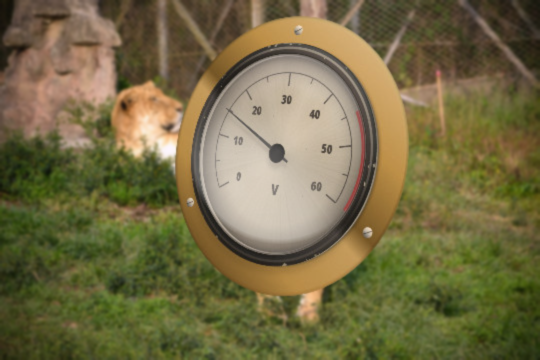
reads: 15
